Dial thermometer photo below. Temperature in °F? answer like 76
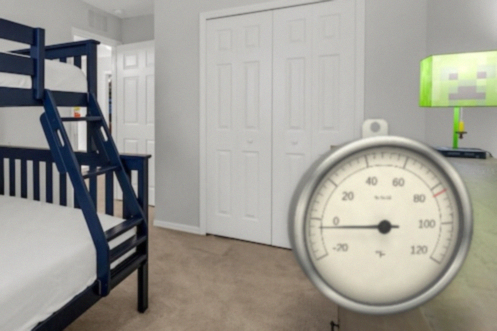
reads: -4
